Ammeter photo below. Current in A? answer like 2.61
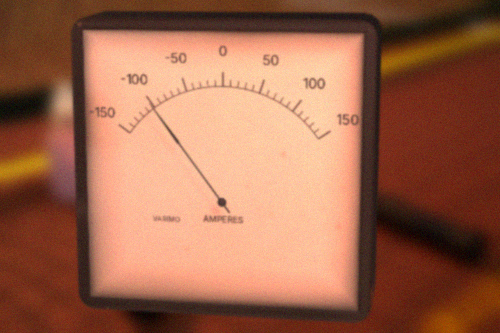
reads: -100
